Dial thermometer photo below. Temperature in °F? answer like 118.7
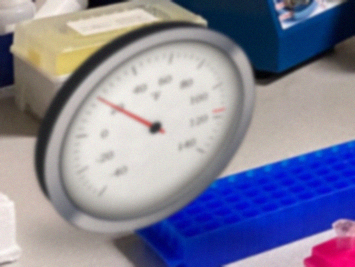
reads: 20
